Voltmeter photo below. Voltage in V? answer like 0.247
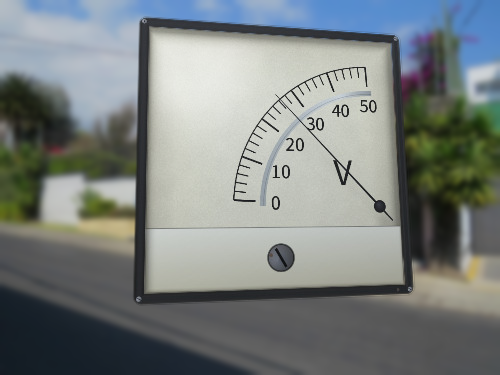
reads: 26
